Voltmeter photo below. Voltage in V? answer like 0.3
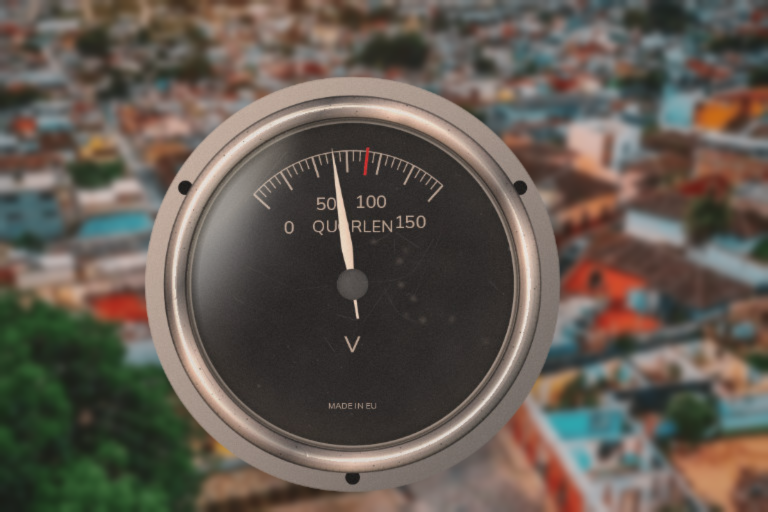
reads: 65
